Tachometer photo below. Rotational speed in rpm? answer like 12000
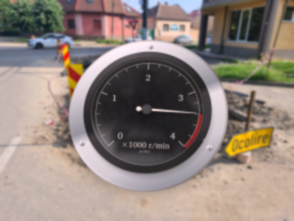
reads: 3400
